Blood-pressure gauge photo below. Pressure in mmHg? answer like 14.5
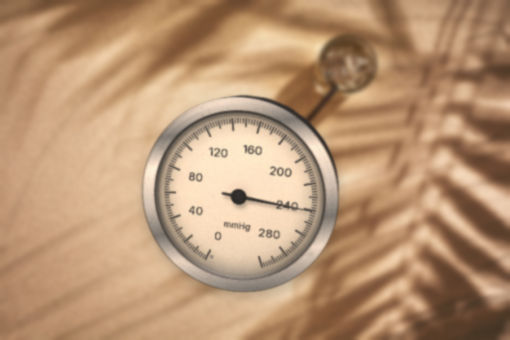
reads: 240
